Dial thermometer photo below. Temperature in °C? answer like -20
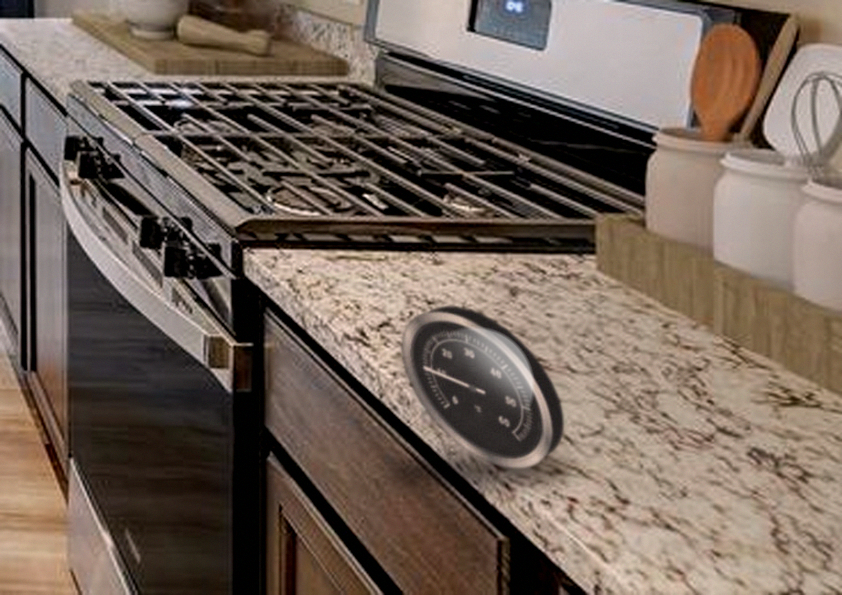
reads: 10
